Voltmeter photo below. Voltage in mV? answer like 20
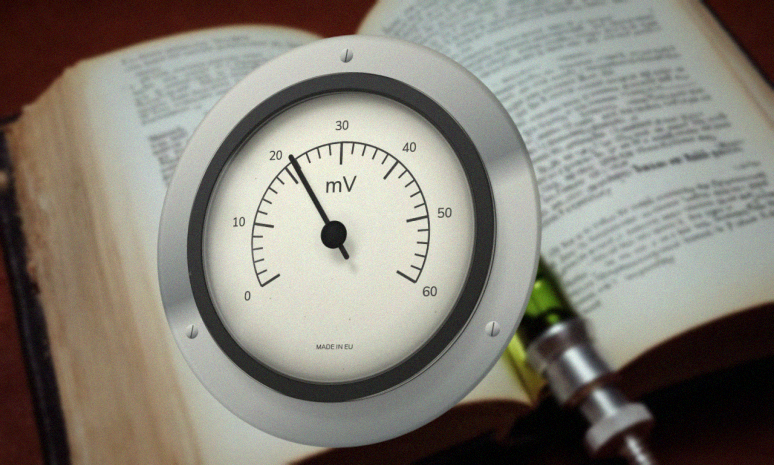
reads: 22
